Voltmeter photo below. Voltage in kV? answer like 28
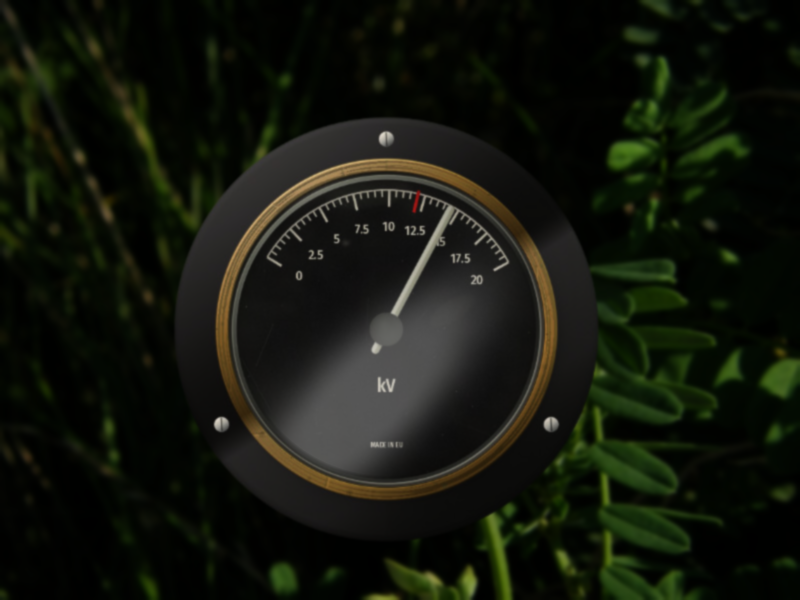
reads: 14.5
